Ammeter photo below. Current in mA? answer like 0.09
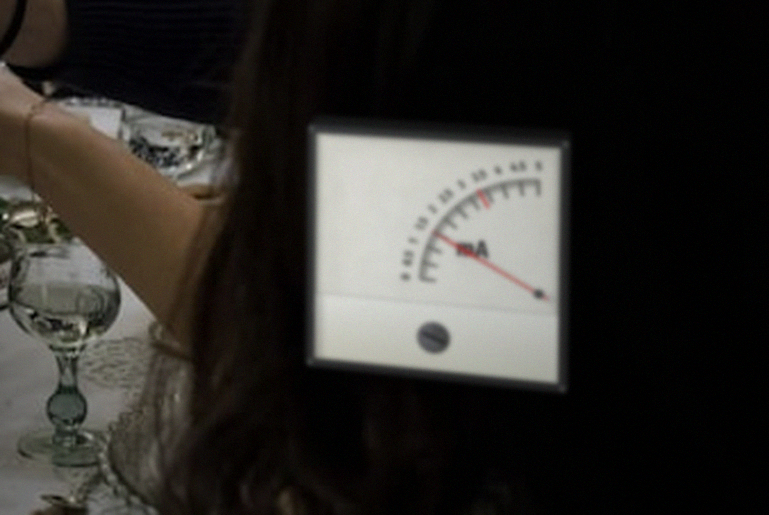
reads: 1.5
